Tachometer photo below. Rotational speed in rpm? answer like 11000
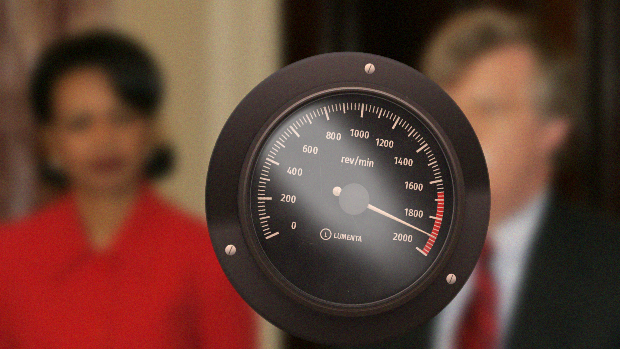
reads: 1900
